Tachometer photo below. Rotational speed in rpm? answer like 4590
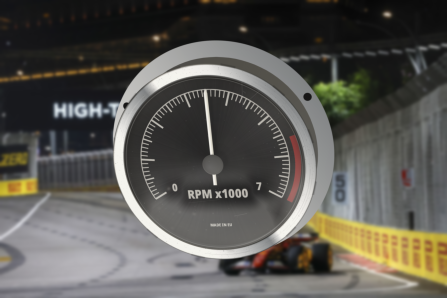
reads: 3500
